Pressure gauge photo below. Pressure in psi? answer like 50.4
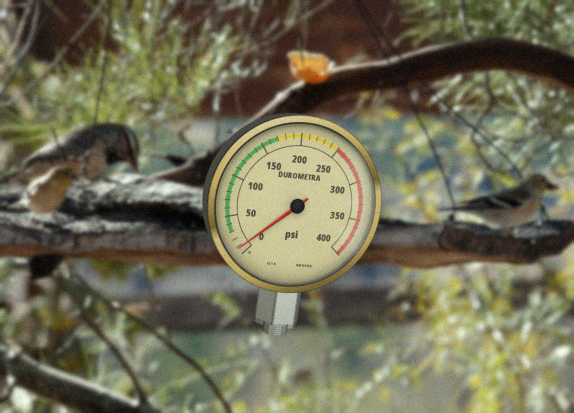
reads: 10
